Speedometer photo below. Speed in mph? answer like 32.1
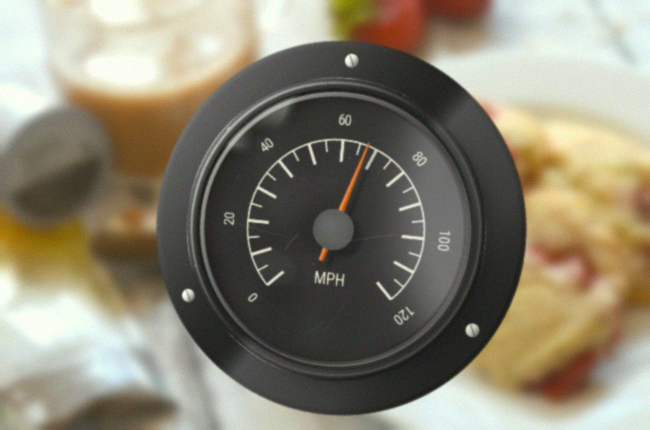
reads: 67.5
